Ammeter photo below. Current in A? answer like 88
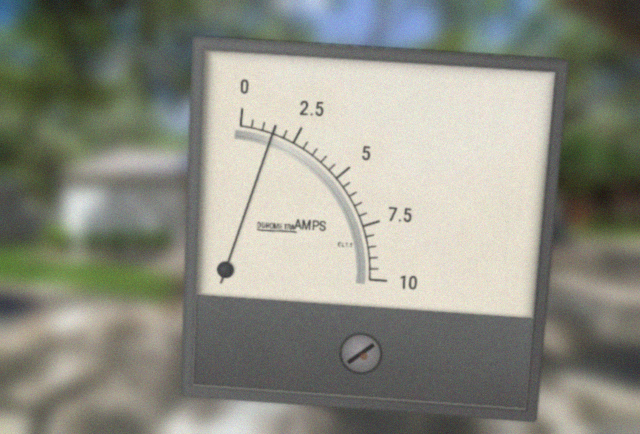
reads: 1.5
